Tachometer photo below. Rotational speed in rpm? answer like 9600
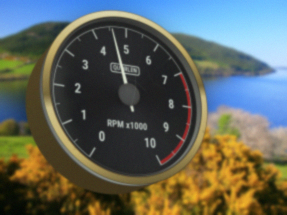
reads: 4500
